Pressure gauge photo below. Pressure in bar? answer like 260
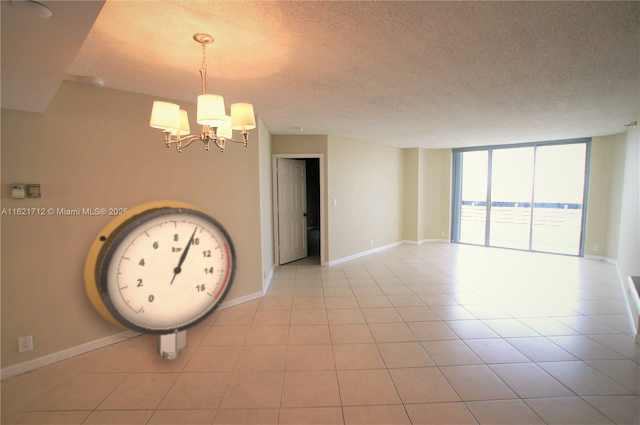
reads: 9.5
